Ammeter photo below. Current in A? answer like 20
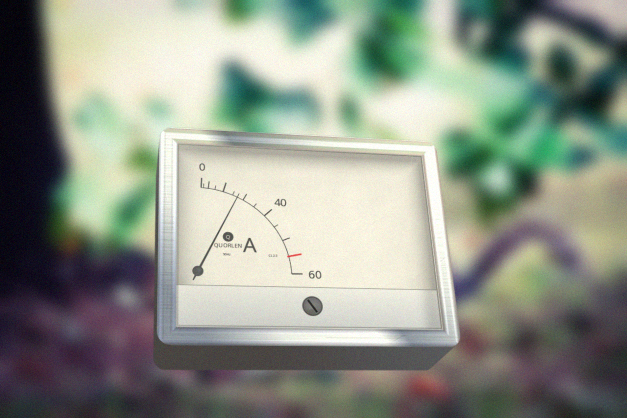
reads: 27.5
